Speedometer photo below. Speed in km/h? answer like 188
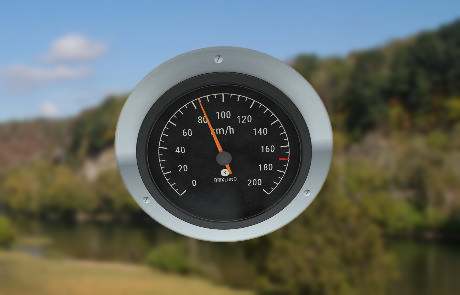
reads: 85
